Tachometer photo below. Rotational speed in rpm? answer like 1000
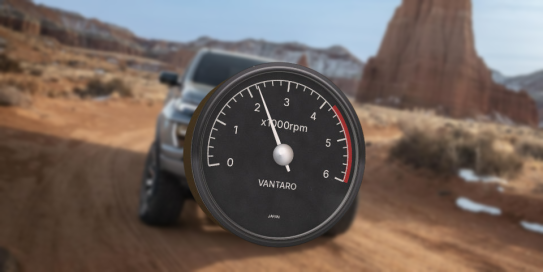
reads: 2200
